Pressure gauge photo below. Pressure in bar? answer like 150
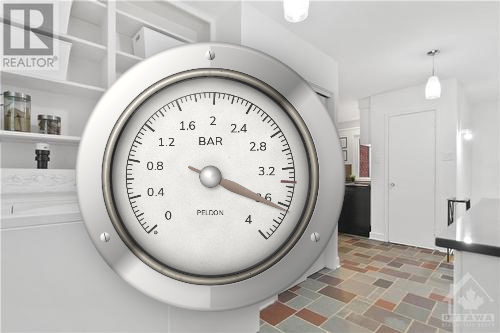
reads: 3.65
